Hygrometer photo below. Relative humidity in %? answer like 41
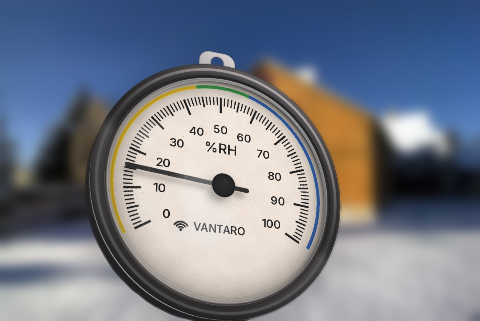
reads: 15
